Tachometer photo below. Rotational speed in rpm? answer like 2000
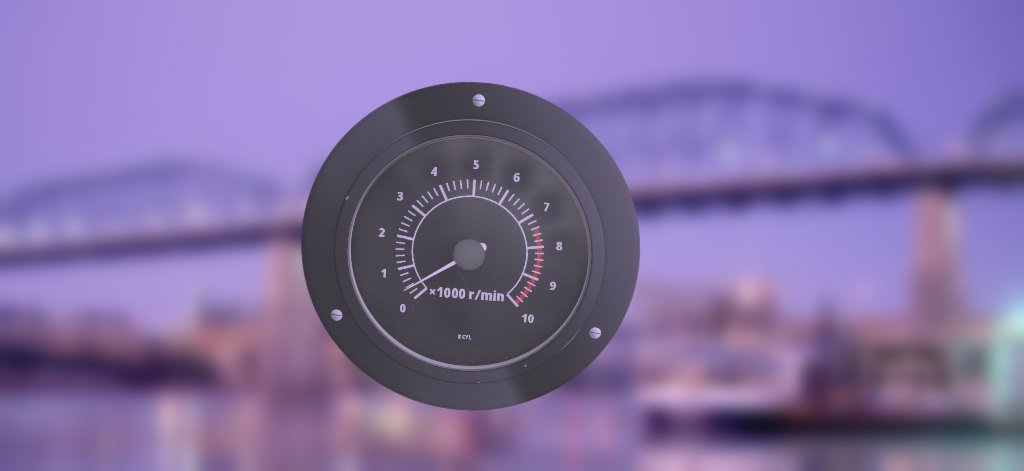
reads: 400
